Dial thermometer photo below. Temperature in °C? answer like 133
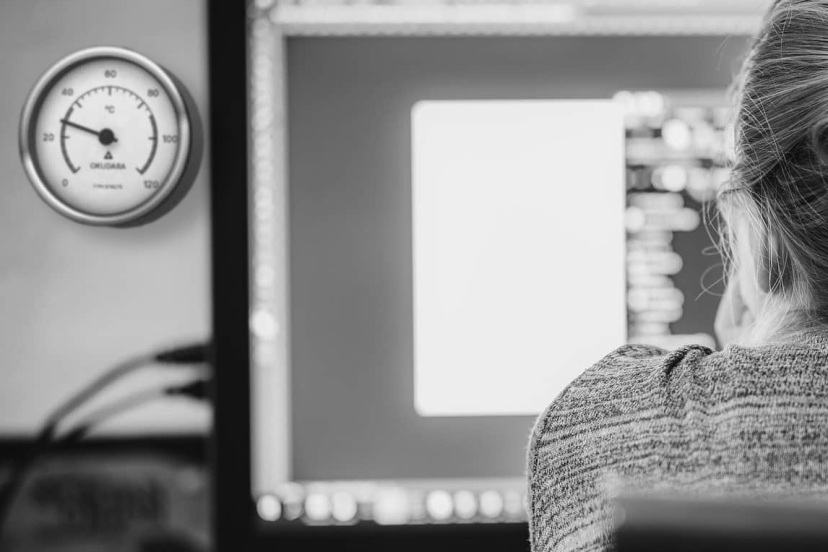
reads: 28
